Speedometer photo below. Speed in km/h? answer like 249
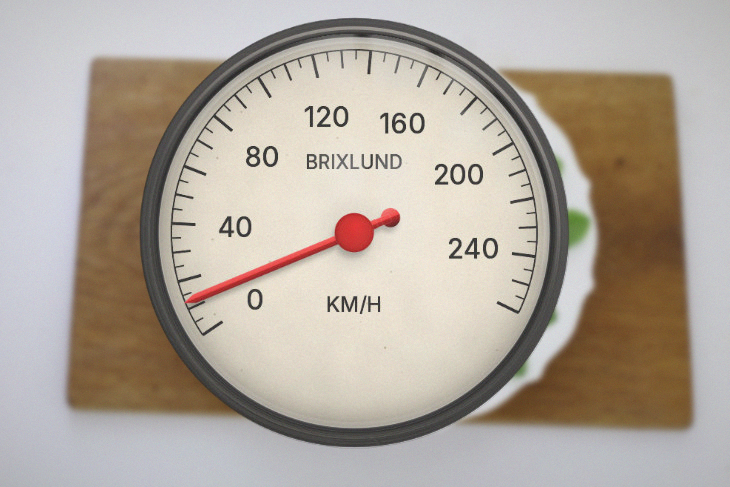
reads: 12.5
